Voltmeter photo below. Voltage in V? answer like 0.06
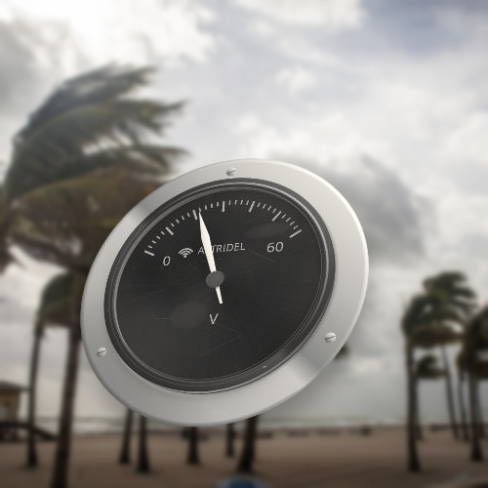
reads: 22
